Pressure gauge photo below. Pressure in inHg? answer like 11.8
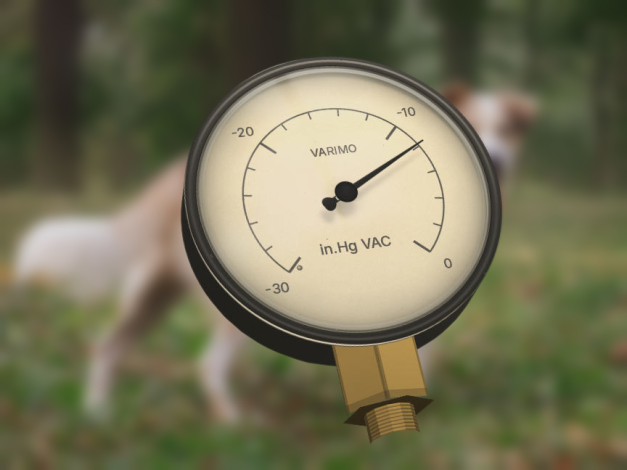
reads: -8
